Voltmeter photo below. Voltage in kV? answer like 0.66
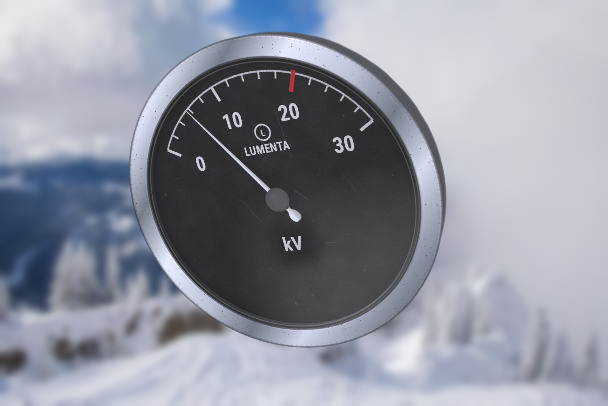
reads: 6
